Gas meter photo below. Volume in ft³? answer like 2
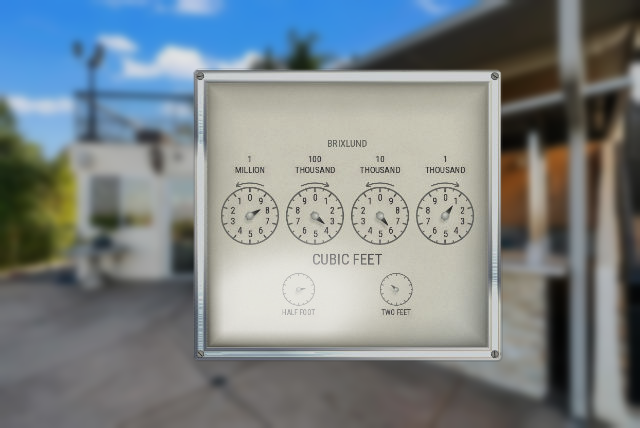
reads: 836100
